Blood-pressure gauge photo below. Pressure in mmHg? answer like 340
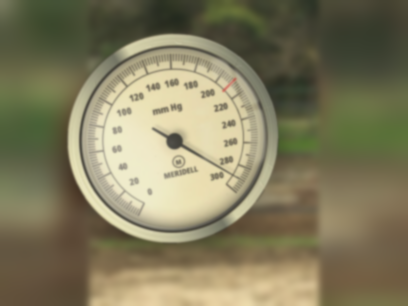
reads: 290
